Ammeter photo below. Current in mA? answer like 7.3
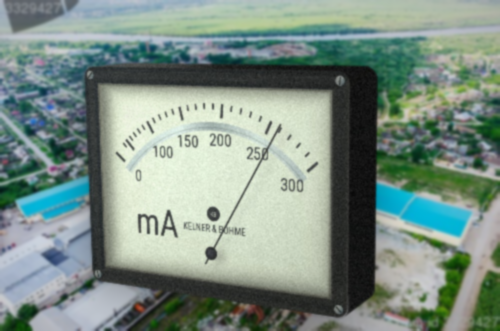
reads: 260
